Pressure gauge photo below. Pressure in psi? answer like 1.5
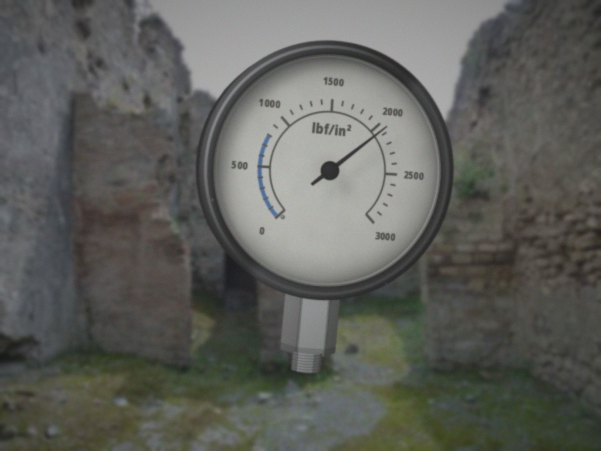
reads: 2050
